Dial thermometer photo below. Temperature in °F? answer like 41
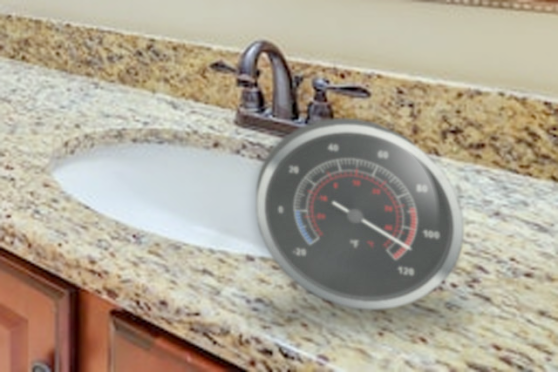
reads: 110
